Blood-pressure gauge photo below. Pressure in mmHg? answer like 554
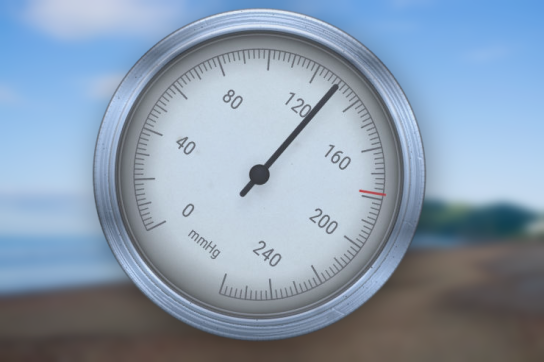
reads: 130
